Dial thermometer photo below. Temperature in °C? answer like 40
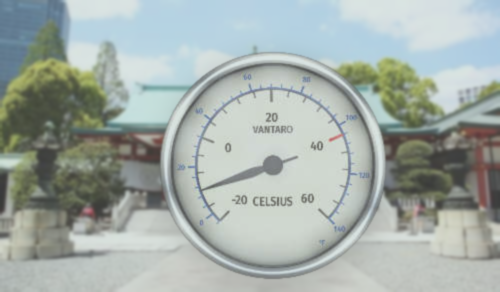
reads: -12
